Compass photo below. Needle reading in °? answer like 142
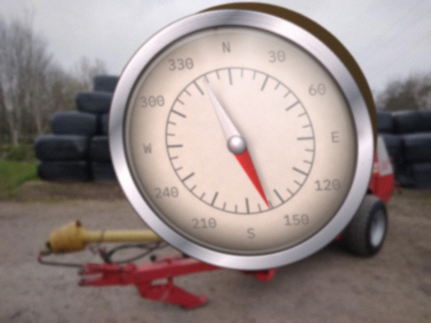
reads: 160
